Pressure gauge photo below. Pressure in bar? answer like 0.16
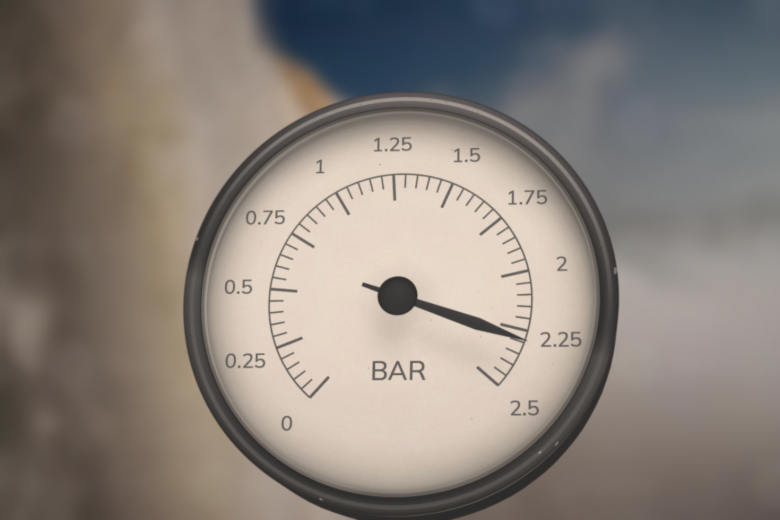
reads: 2.3
